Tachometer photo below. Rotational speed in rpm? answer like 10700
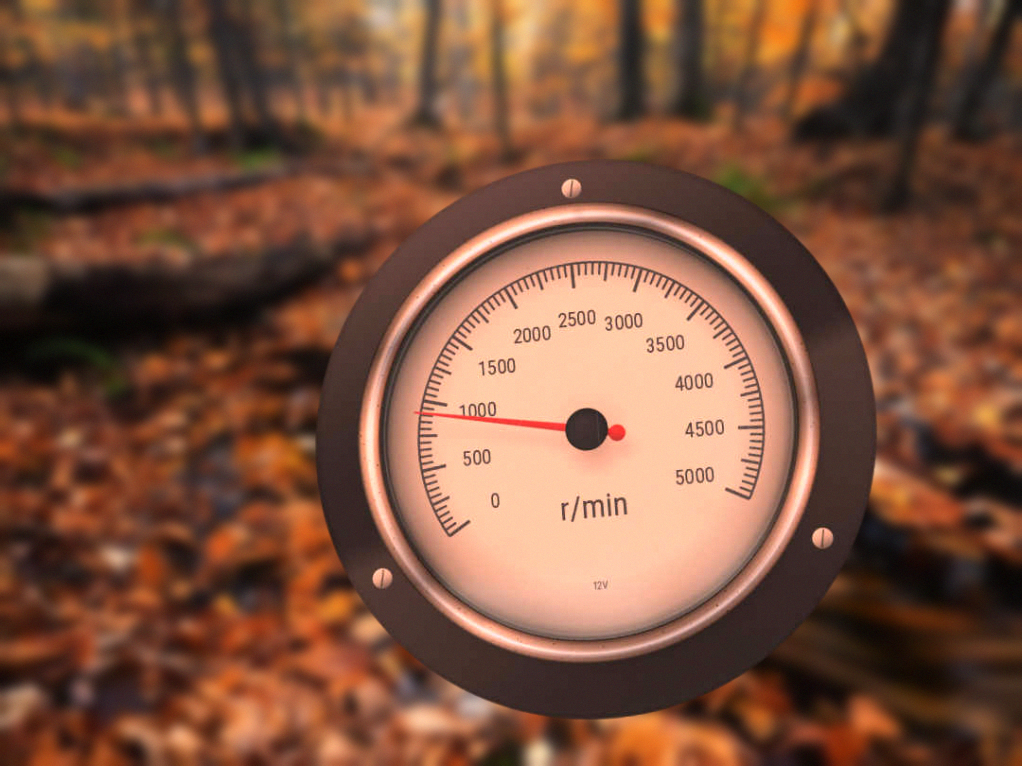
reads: 900
